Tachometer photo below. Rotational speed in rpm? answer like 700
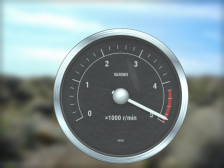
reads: 4900
